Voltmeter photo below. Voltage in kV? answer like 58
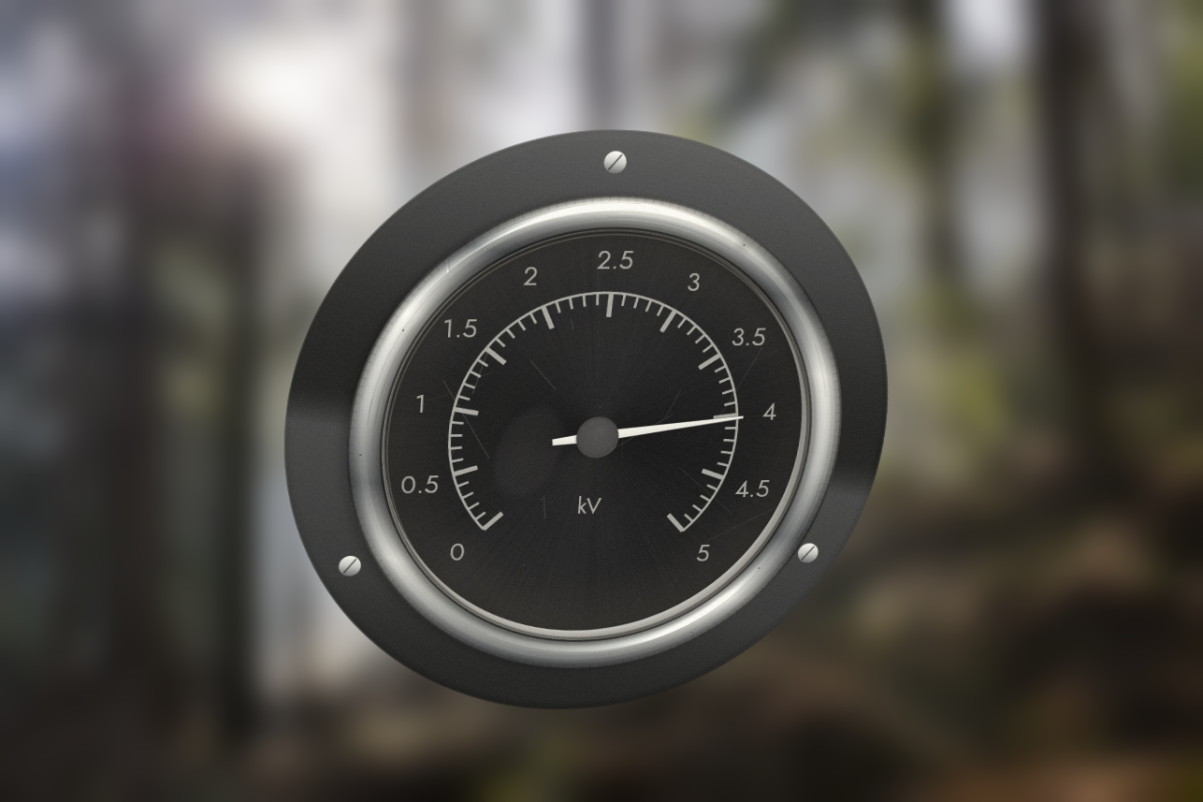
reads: 4
